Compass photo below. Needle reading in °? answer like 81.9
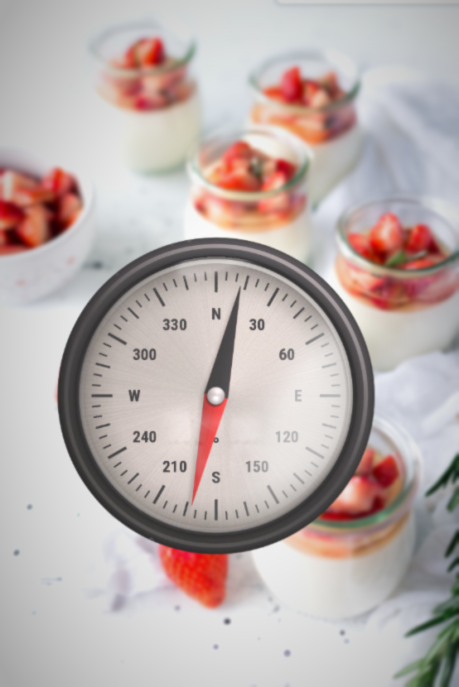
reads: 192.5
